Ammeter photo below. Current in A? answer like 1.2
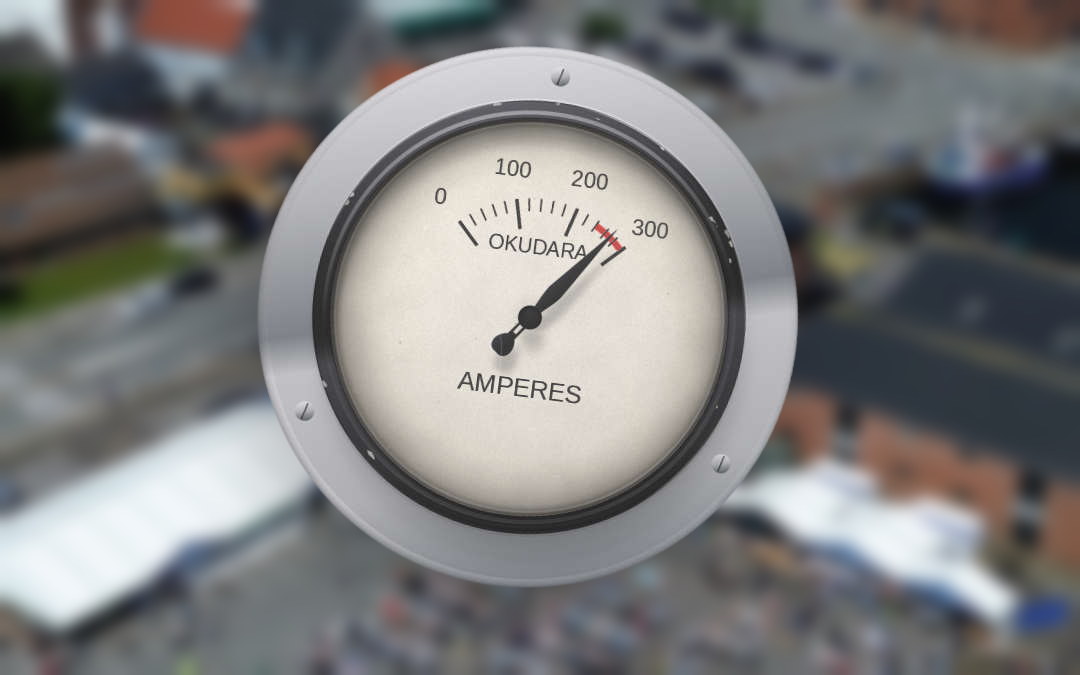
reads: 270
